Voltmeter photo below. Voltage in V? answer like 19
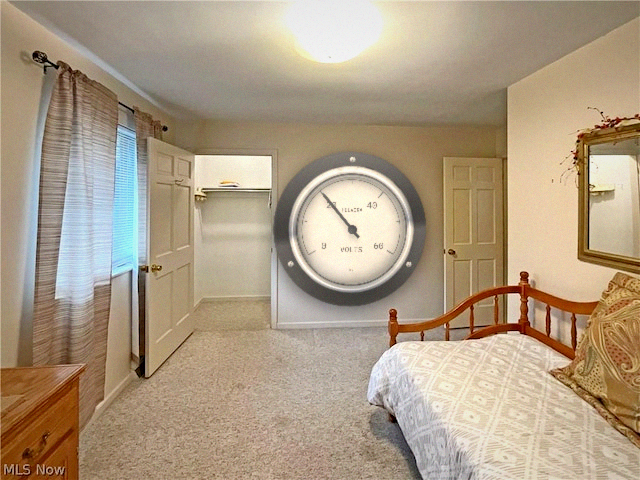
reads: 20
